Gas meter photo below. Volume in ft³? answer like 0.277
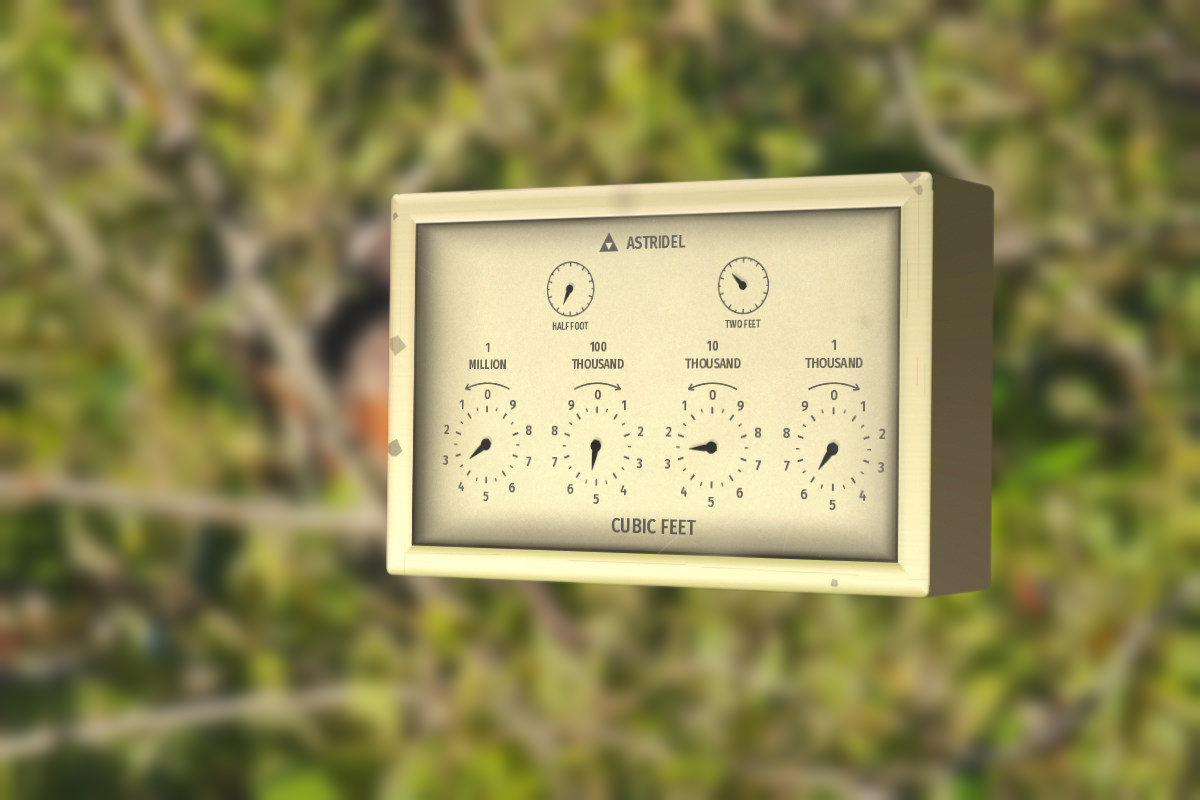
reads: 352600
